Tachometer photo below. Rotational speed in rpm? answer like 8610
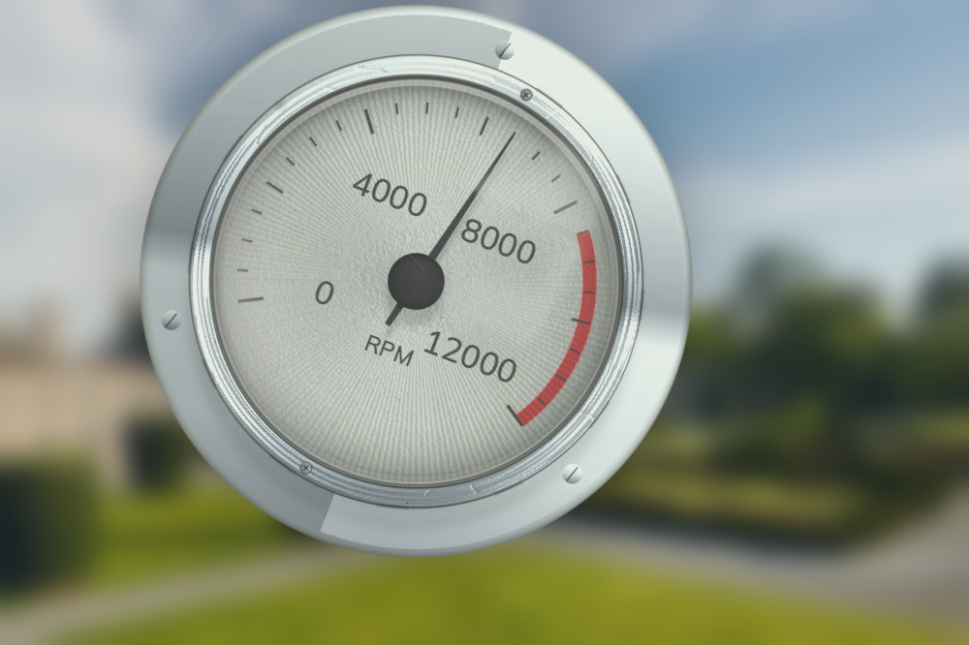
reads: 6500
